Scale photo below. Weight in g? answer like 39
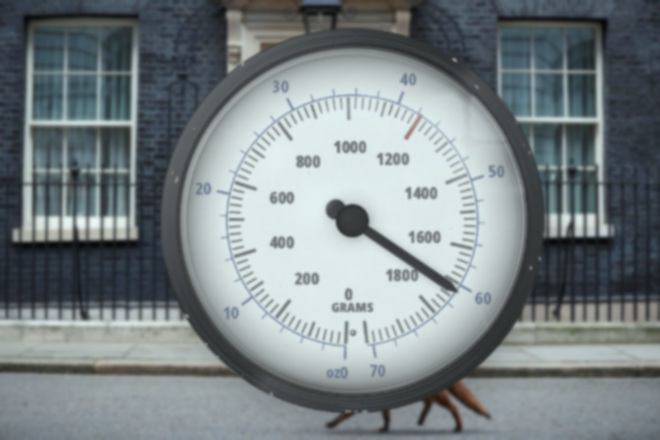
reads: 1720
